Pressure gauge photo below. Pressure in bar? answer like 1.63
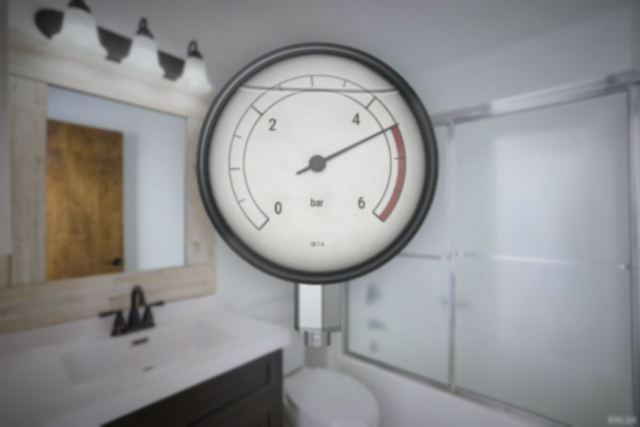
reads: 4.5
